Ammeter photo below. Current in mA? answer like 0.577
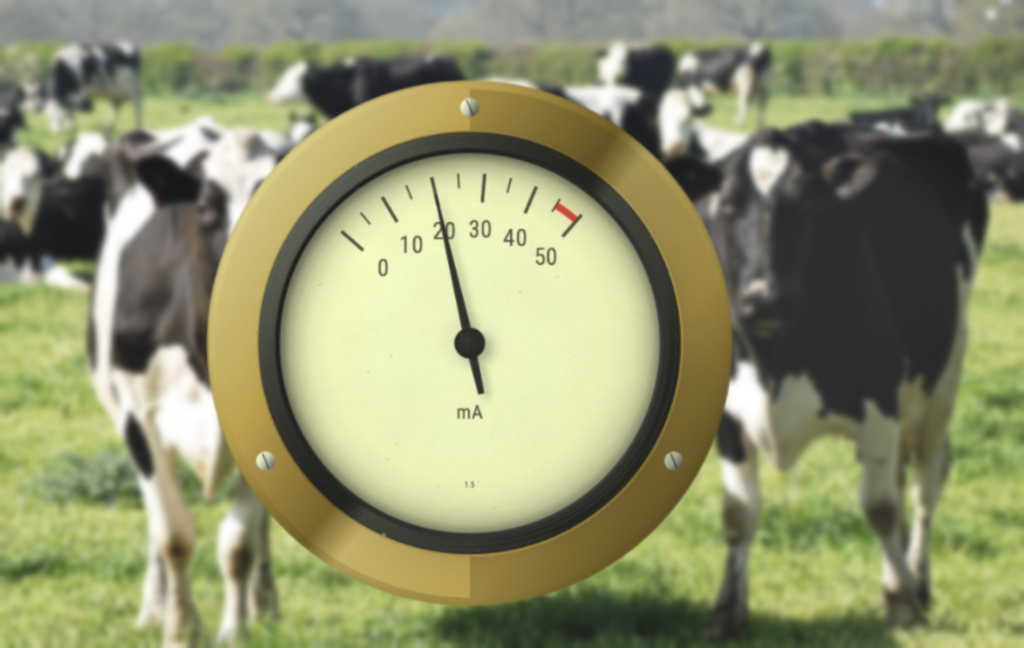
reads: 20
